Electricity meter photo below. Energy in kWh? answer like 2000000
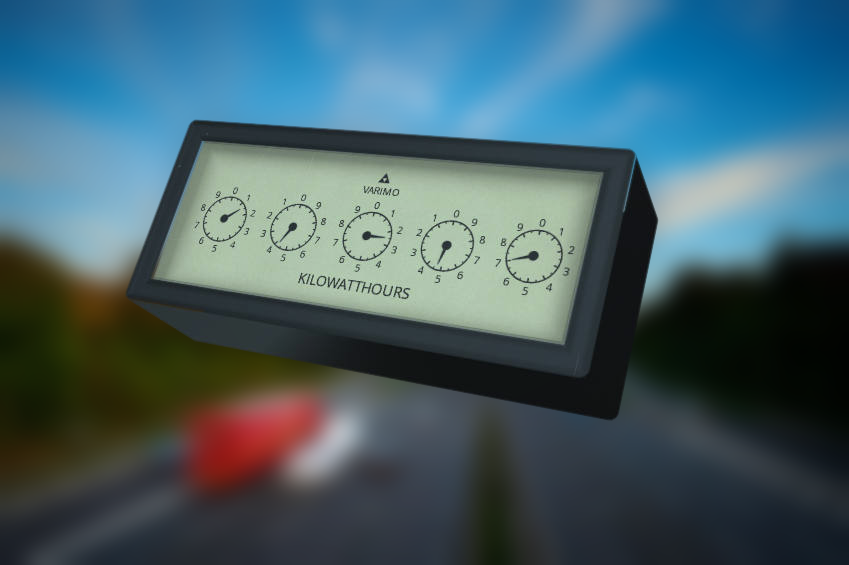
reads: 14247
